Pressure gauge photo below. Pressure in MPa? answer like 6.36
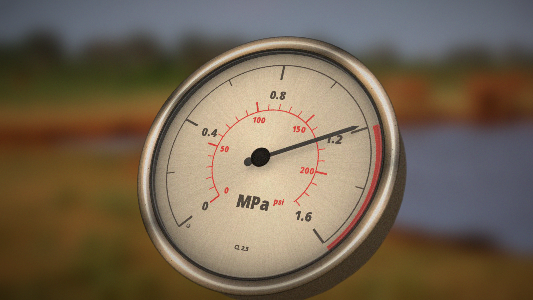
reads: 1.2
